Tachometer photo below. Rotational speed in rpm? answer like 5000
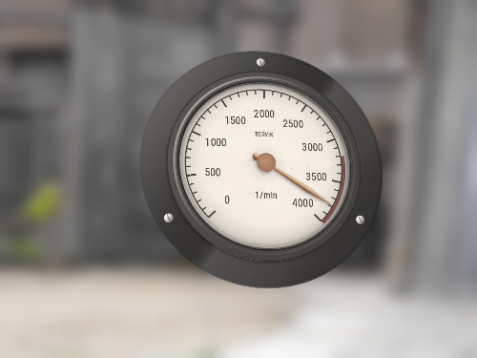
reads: 3800
